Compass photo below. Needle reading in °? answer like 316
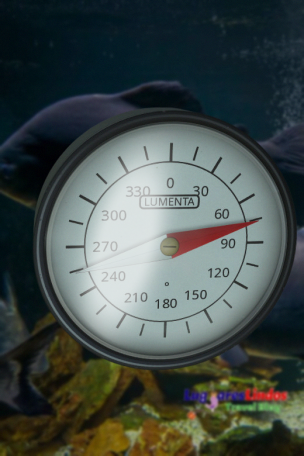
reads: 75
